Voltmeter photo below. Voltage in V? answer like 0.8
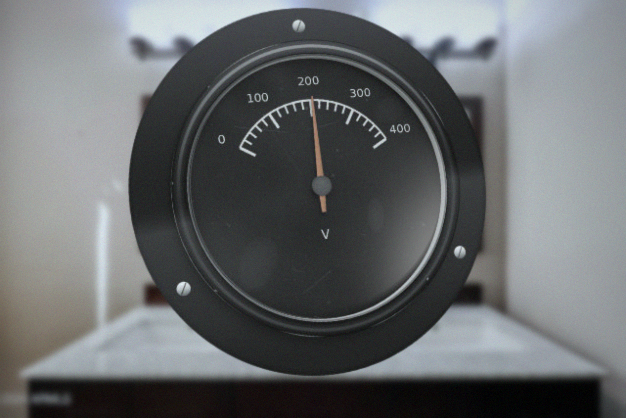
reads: 200
